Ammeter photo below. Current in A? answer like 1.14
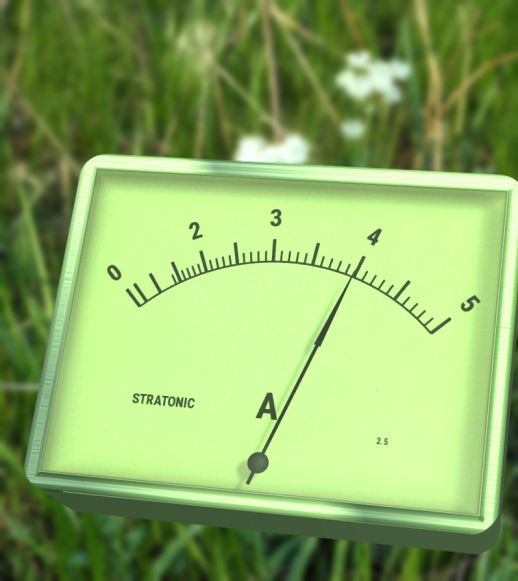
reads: 4
